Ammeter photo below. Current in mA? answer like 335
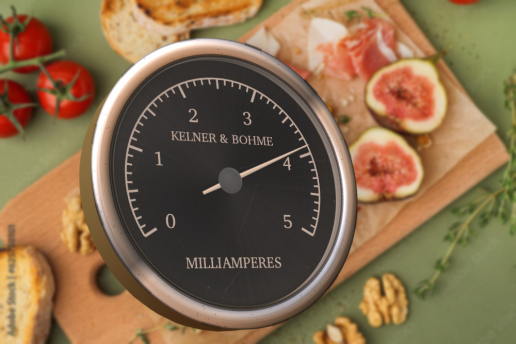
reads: 3.9
